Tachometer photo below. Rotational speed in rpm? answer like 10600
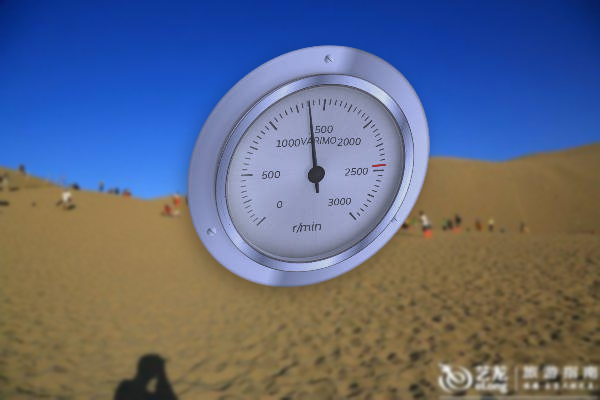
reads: 1350
